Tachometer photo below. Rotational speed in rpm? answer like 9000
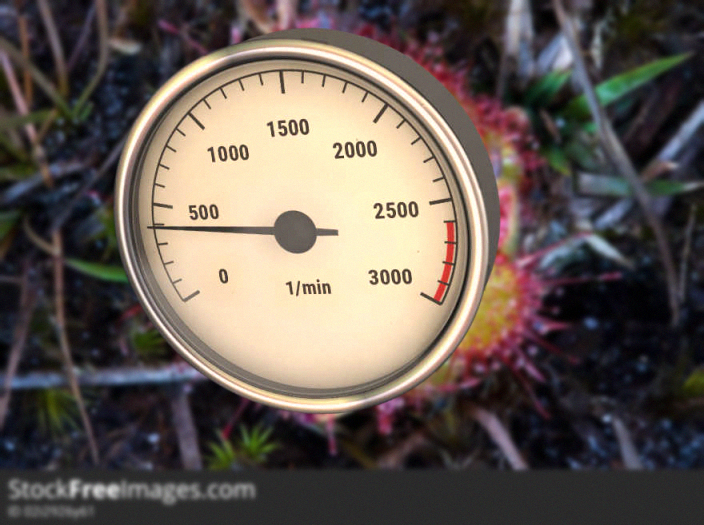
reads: 400
